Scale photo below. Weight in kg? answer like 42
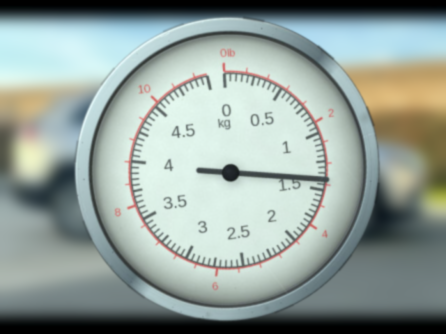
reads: 1.4
